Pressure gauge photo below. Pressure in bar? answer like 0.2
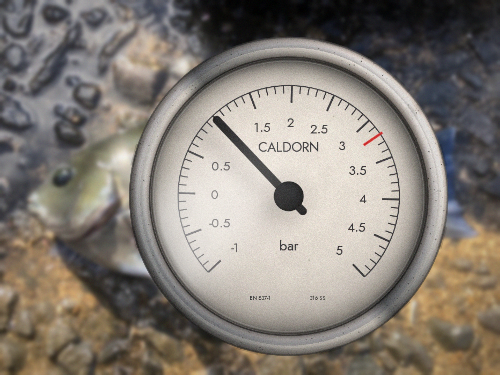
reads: 1
